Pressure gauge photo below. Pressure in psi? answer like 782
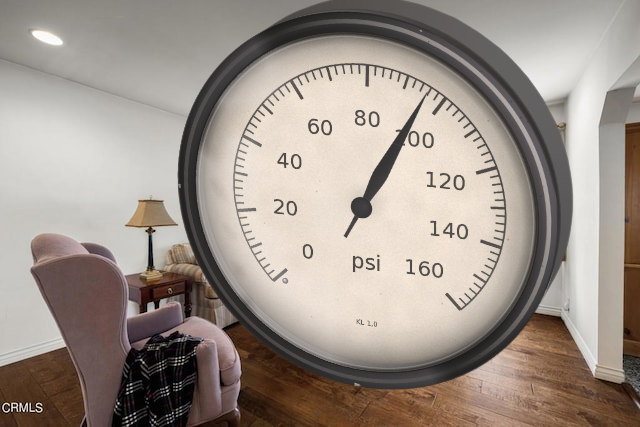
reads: 96
